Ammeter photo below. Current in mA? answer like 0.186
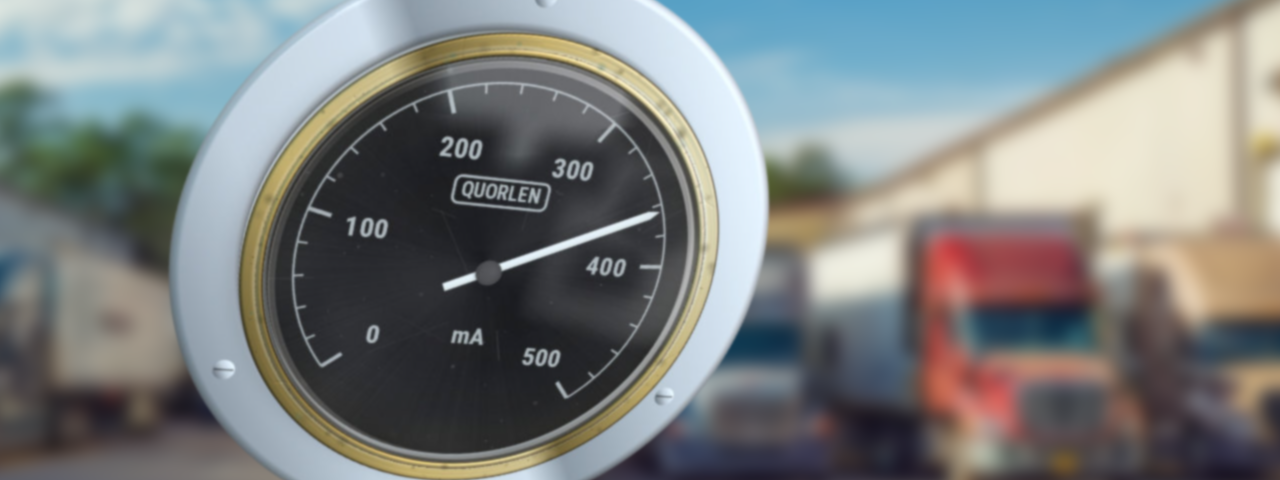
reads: 360
